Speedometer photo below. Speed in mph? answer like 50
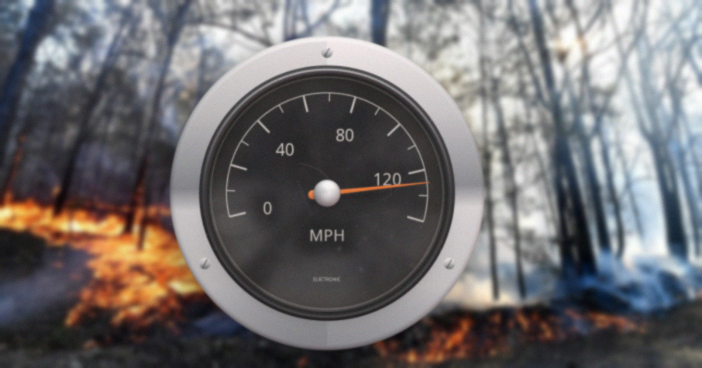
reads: 125
